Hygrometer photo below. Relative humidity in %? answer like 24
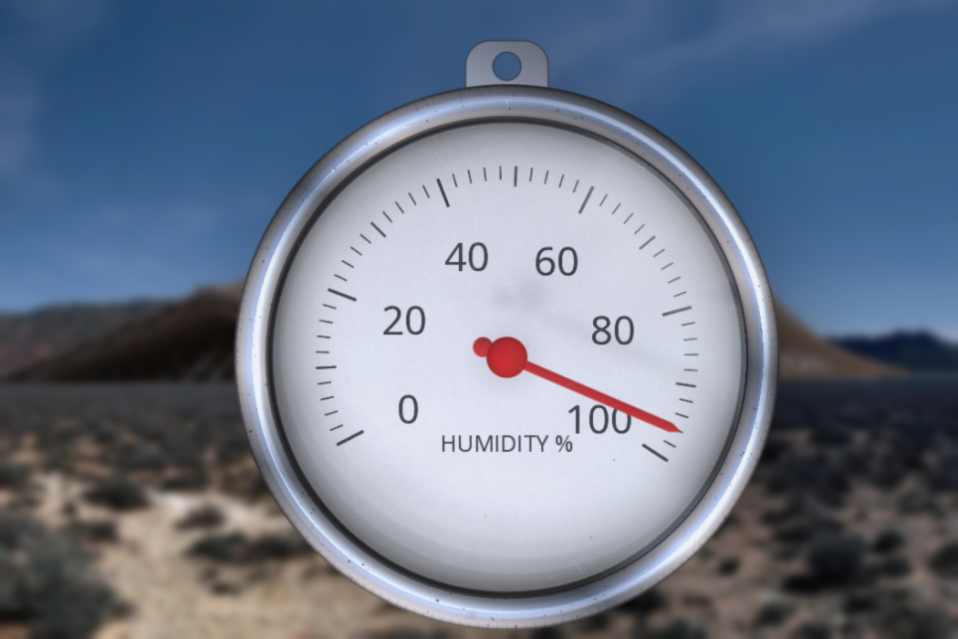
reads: 96
